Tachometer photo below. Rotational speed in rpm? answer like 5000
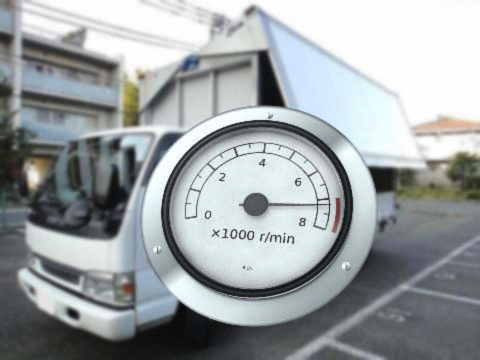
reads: 7250
